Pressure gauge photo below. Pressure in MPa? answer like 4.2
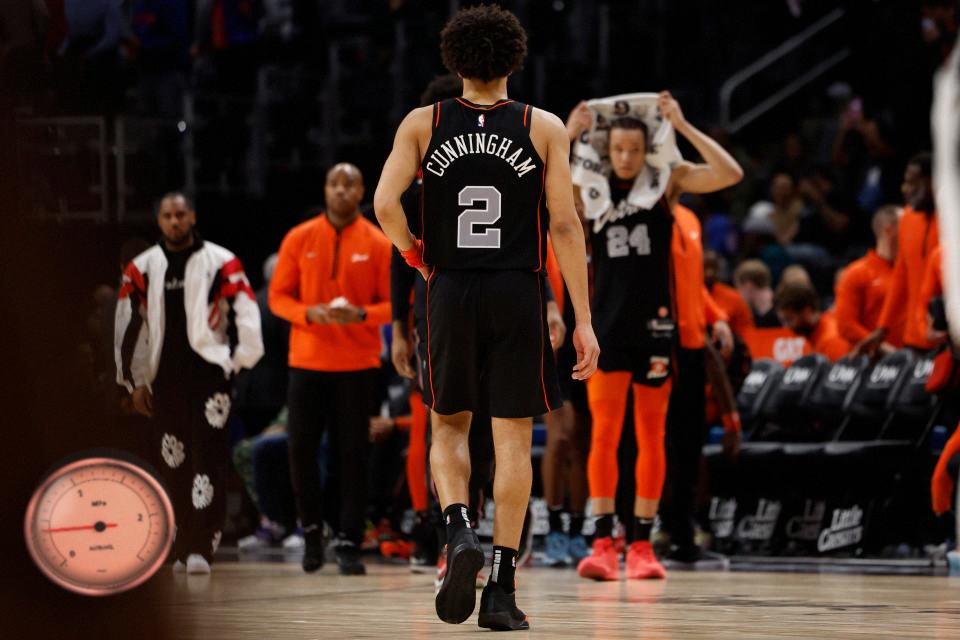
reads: 0.4
